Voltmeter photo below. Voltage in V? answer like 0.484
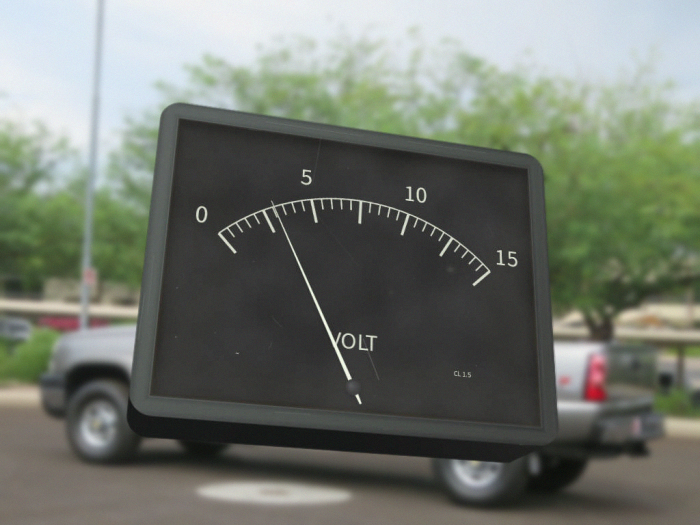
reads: 3
